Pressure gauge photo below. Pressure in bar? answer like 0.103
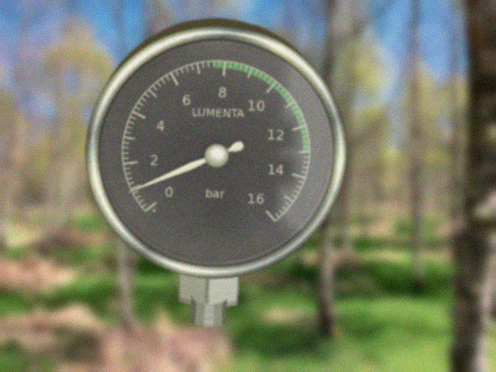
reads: 1
